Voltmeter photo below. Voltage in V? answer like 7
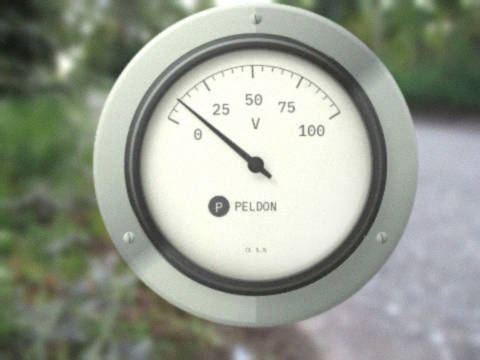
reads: 10
